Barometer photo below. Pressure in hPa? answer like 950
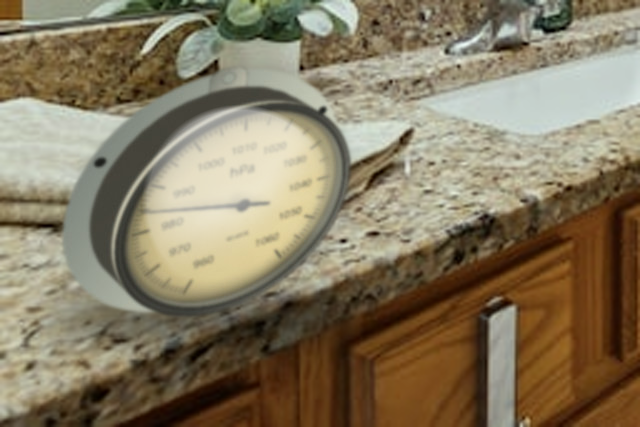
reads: 985
